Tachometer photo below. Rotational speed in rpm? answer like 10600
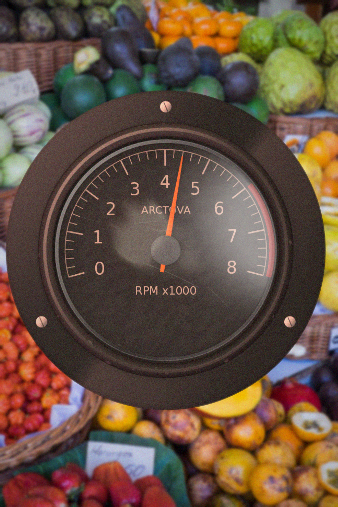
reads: 4400
